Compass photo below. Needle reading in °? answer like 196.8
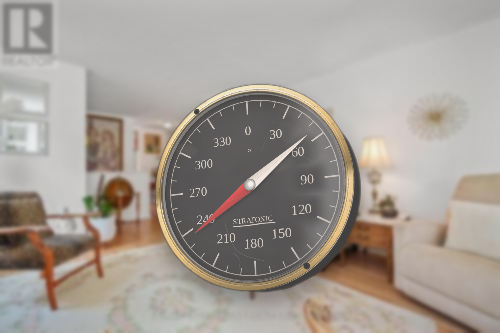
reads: 235
